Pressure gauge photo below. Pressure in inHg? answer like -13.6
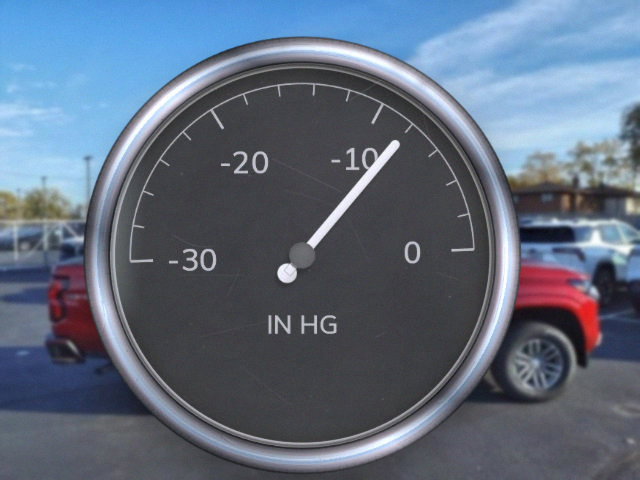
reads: -8
